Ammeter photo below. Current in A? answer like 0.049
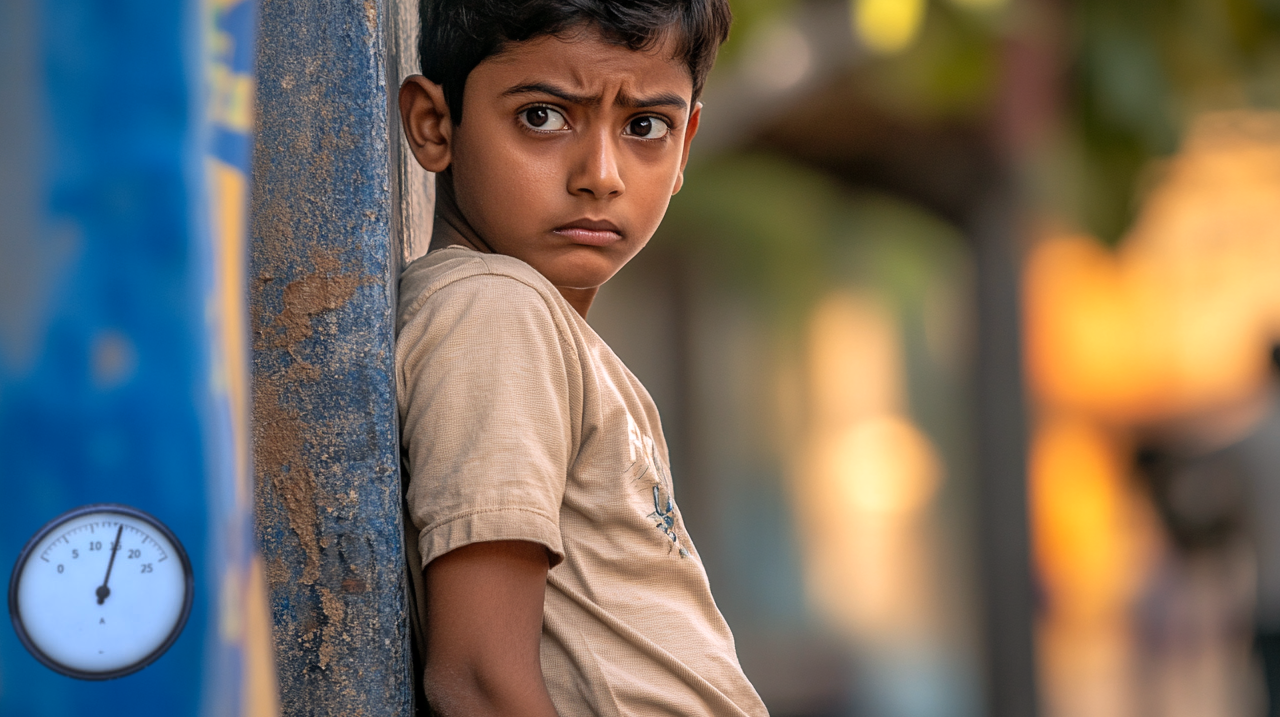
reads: 15
